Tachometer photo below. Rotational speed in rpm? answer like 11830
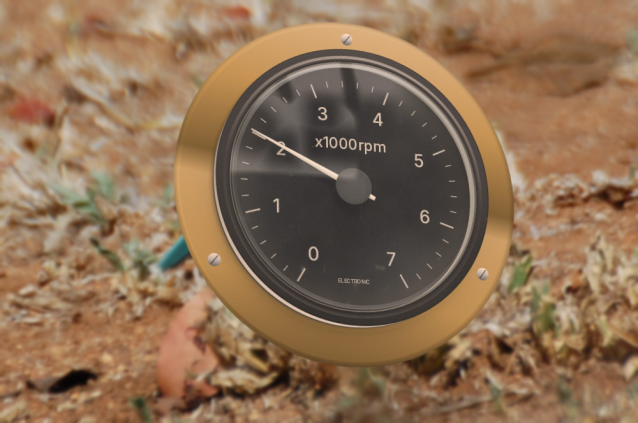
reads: 2000
